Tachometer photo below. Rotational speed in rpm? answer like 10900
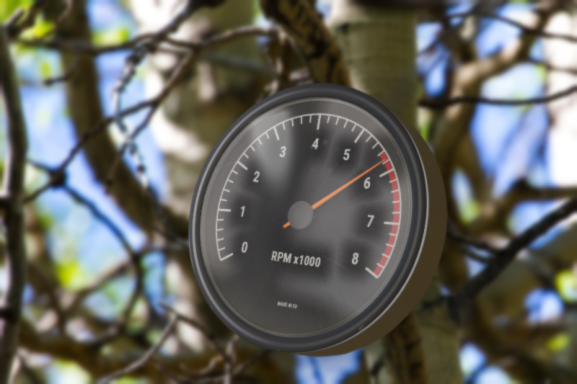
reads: 5800
